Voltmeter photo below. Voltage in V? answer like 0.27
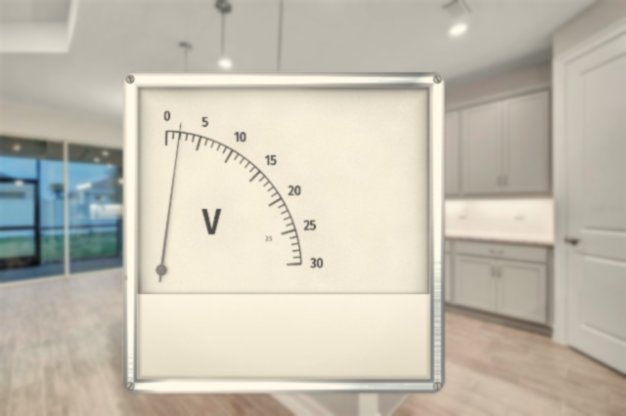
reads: 2
